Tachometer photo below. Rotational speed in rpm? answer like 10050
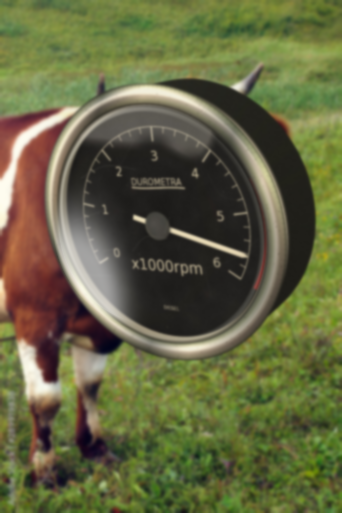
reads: 5600
